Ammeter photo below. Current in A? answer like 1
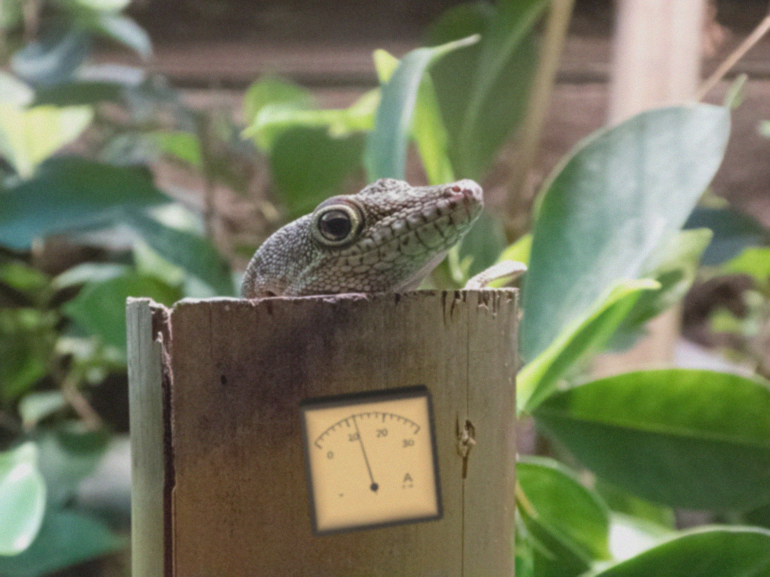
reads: 12
